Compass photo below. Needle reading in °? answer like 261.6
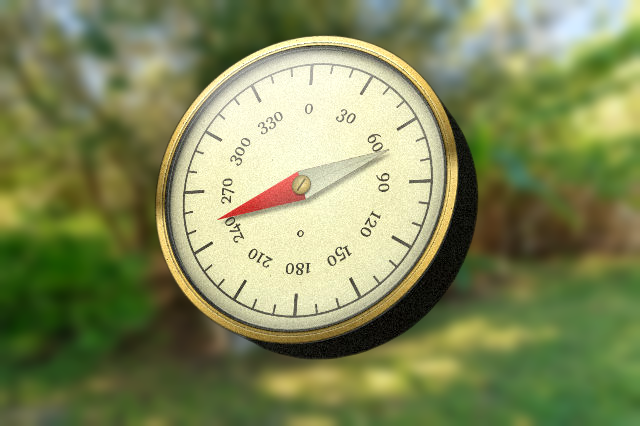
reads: 250
